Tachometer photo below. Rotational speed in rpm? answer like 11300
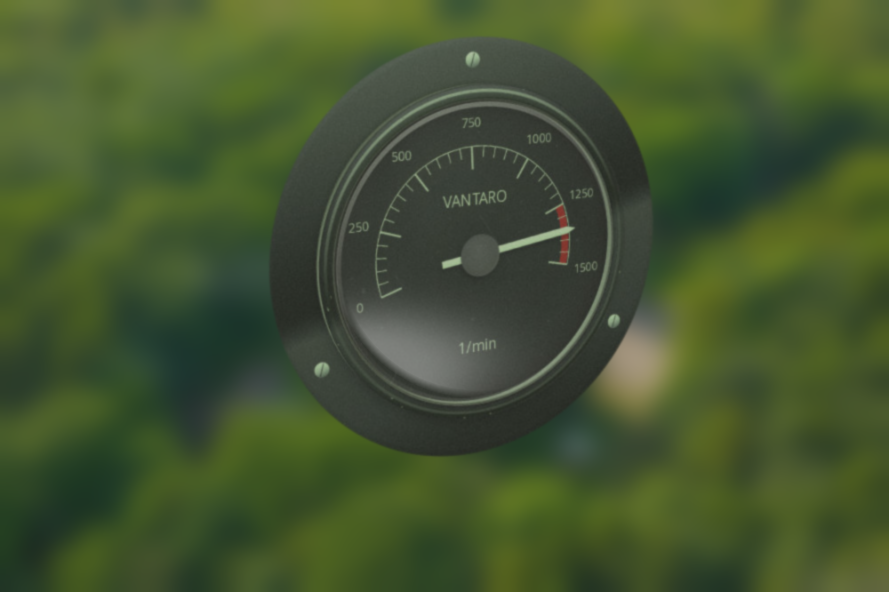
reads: 1350
